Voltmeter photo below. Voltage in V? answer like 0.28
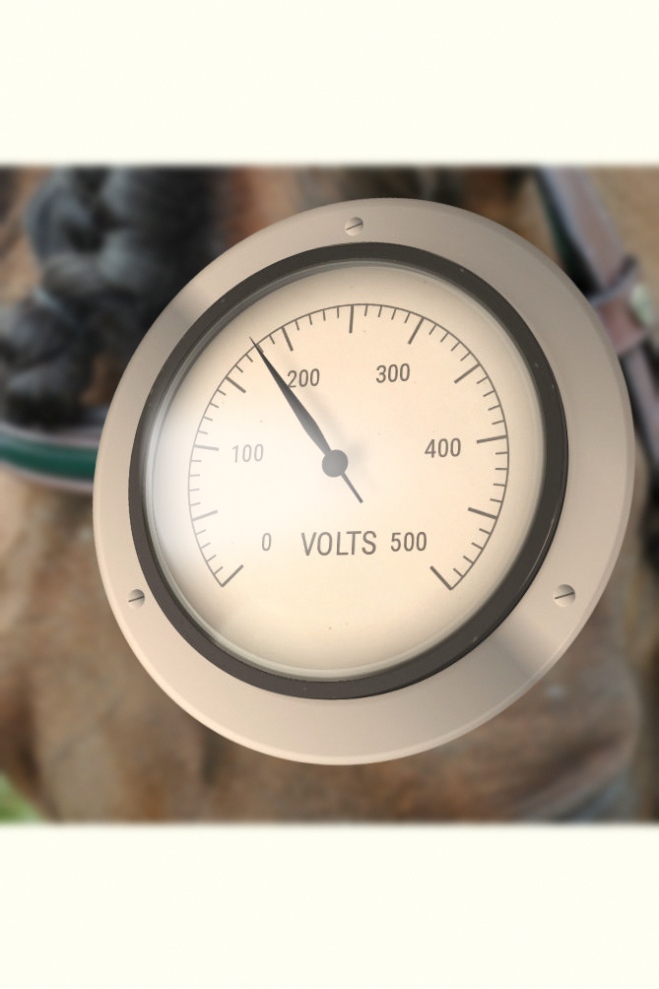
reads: 180
